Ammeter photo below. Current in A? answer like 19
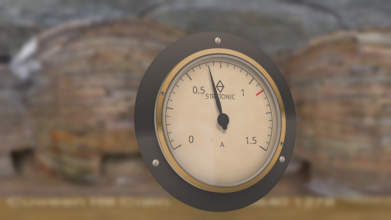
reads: 0.65
